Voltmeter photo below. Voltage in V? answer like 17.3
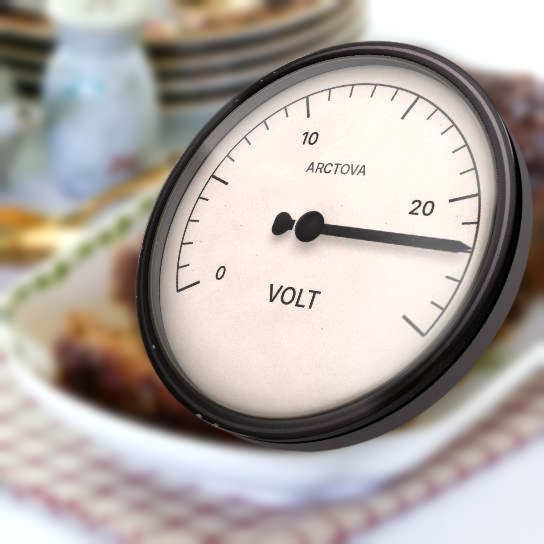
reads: 22
